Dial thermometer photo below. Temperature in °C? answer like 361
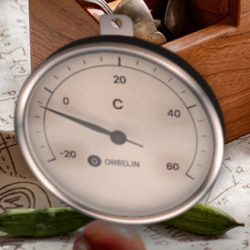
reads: -4
